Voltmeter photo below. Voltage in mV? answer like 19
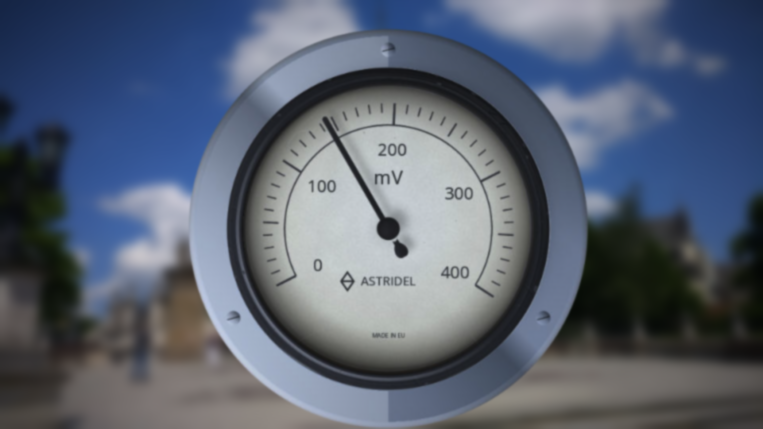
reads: 145
